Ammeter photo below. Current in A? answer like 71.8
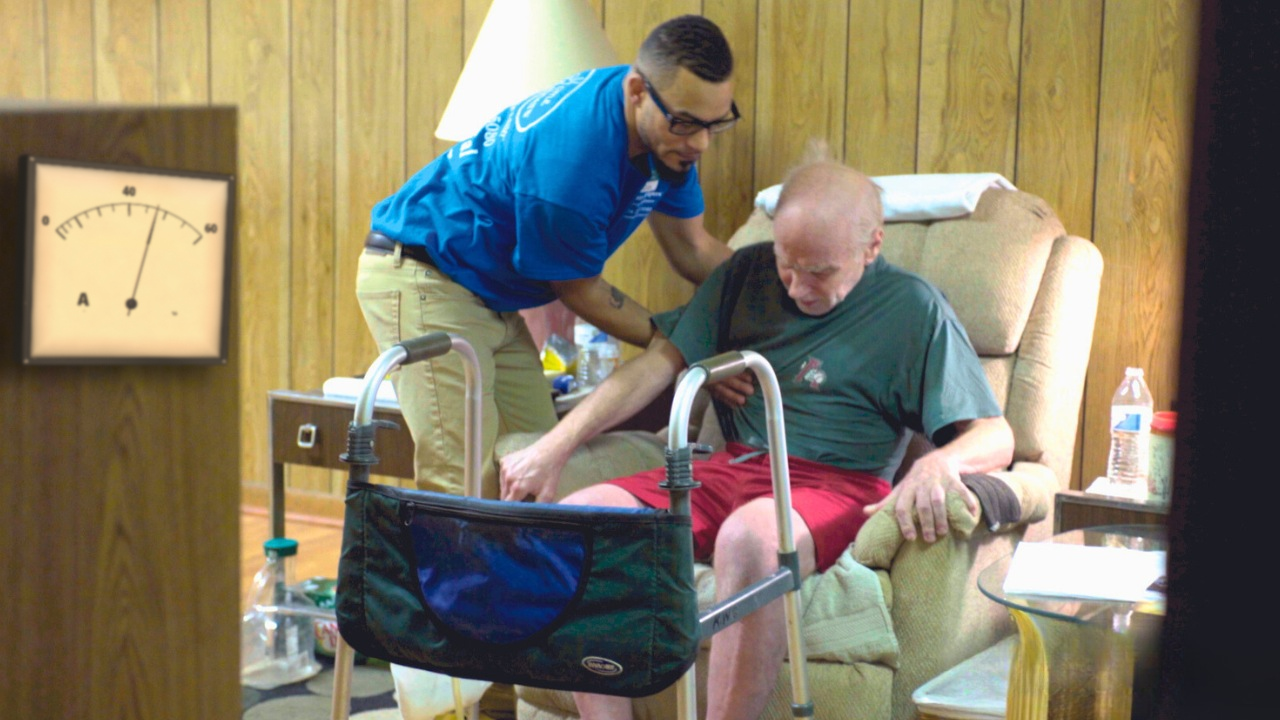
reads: 47.5
